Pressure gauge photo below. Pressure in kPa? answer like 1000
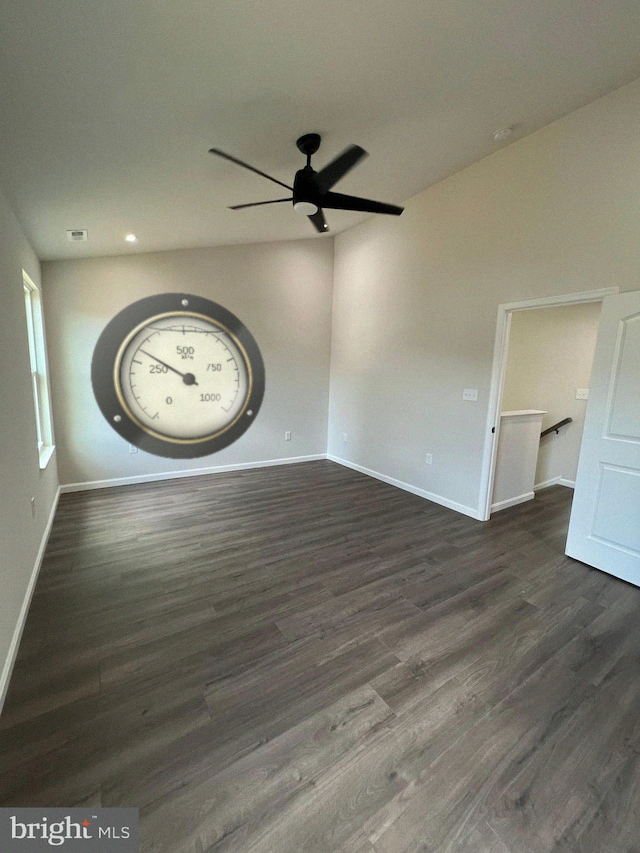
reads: 300
